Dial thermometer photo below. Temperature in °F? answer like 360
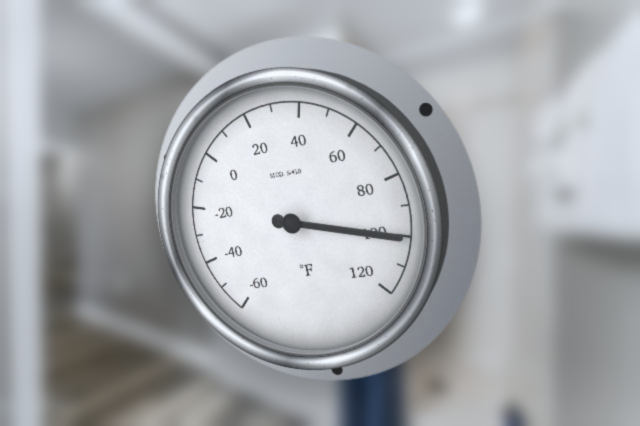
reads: 100
